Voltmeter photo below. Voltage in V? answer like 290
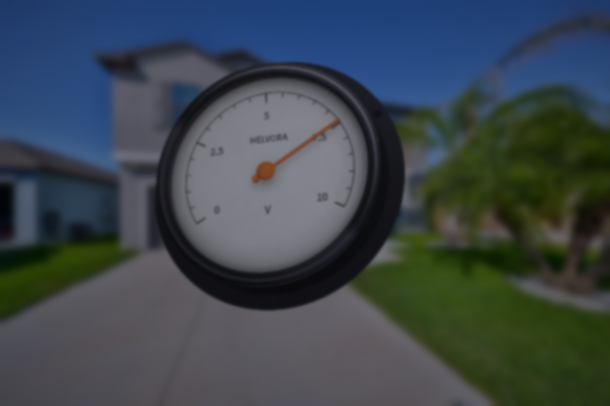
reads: 7.5
